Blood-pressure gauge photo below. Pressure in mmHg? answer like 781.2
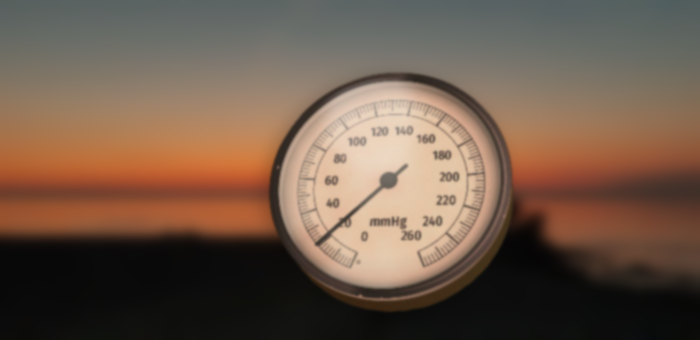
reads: 20
